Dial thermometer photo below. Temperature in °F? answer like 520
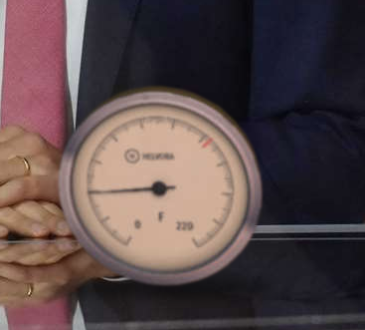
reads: 40
